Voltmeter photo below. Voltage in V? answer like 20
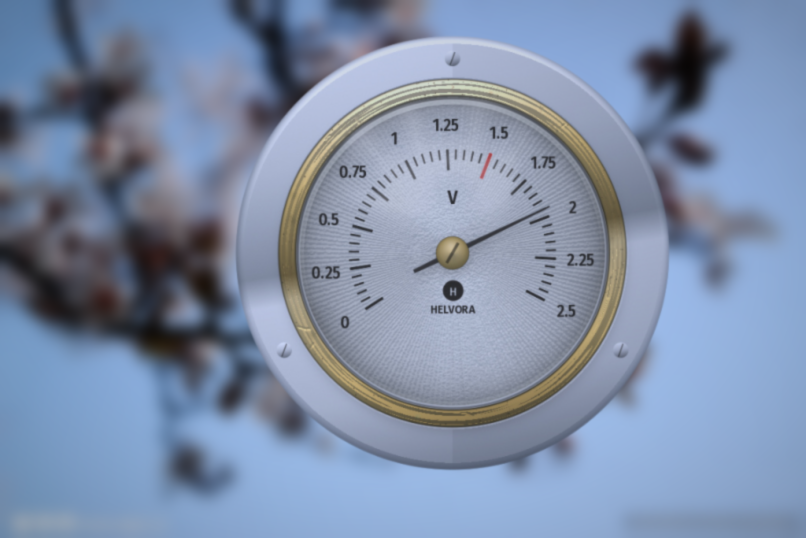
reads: 1.95
